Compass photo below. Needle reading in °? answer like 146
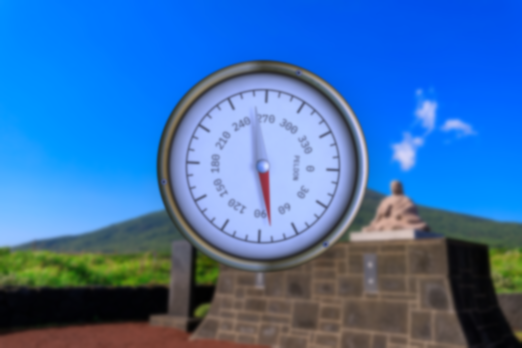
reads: 80
